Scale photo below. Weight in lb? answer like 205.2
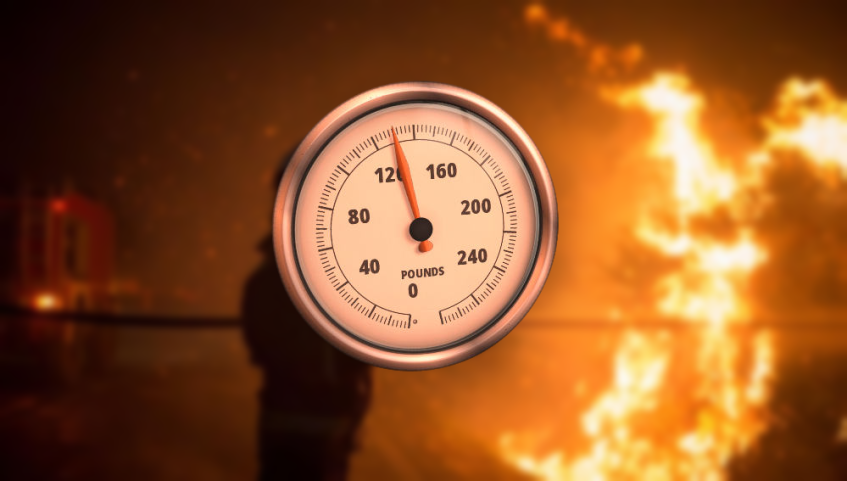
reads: 130
